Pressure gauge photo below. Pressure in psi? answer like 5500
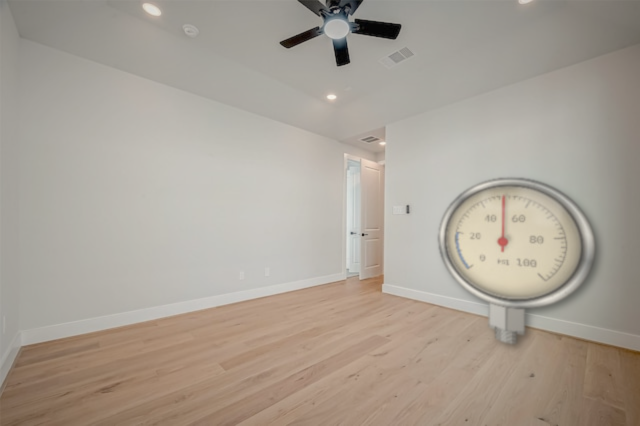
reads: 50
